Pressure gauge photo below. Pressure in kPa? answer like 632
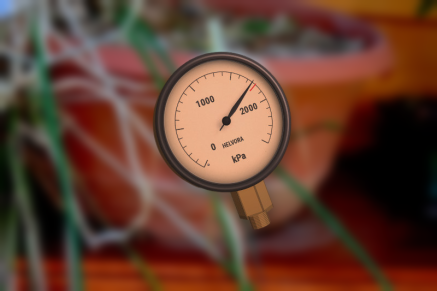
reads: 1750
